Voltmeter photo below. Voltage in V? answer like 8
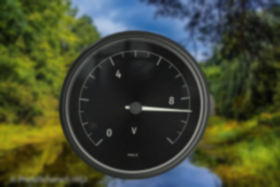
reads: 8.5
